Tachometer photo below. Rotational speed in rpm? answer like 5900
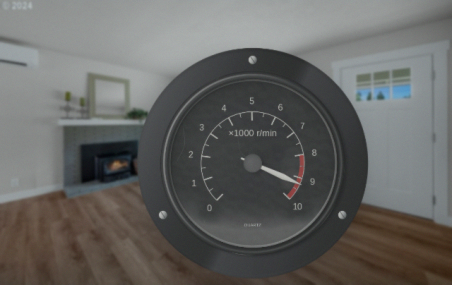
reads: 9250
